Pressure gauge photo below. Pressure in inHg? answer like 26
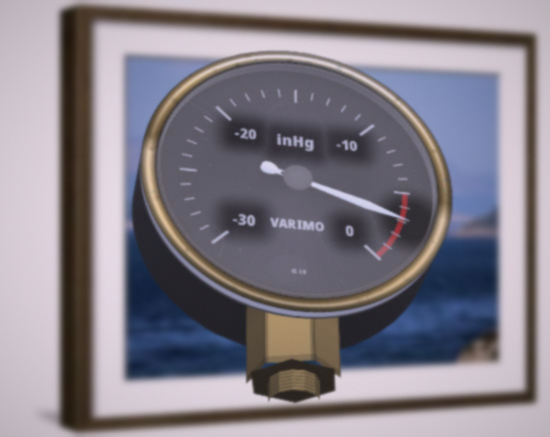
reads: -3
